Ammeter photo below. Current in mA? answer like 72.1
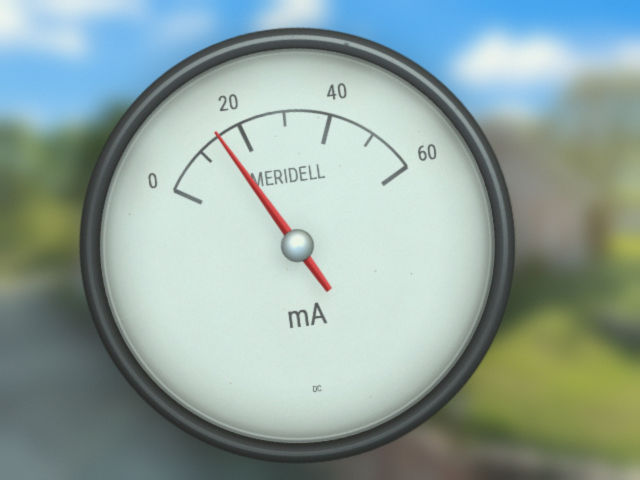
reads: 15
